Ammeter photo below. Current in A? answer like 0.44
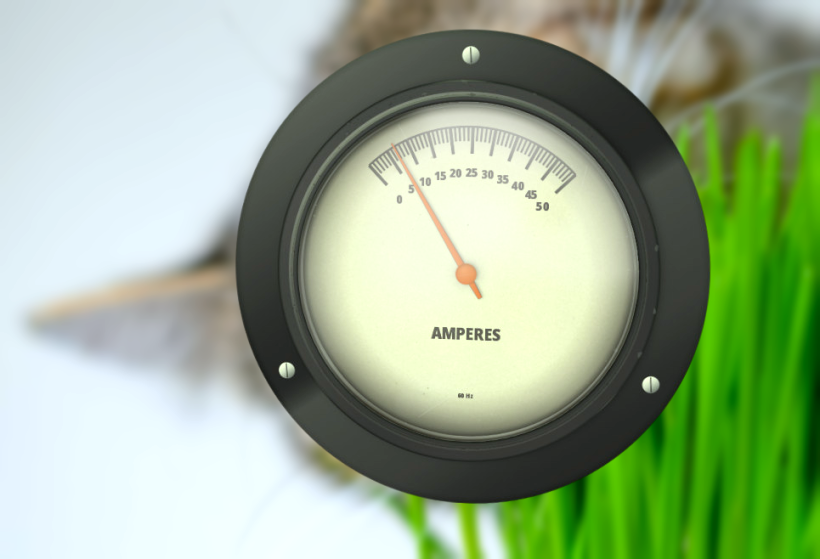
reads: 7
